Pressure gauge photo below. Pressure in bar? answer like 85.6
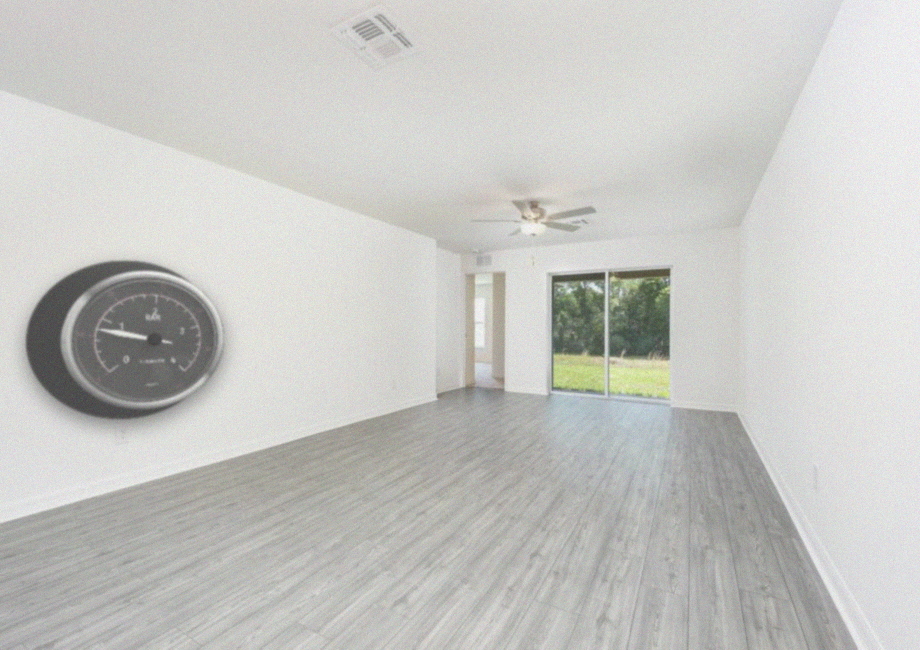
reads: 0.8
